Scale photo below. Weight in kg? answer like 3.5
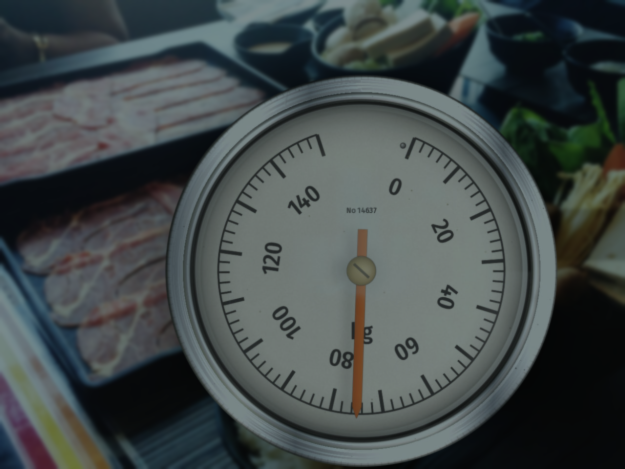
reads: 75
